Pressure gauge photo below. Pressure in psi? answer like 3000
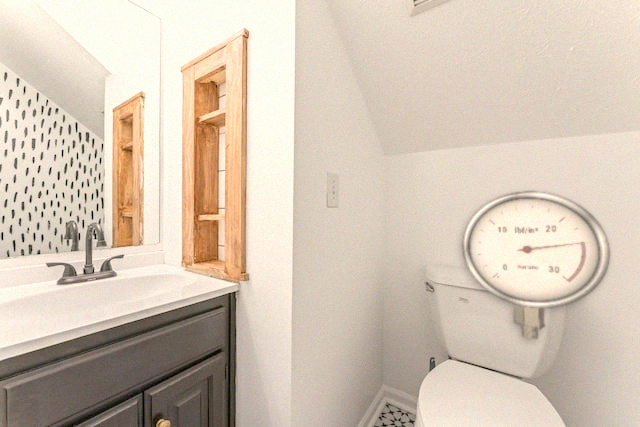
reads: 24
